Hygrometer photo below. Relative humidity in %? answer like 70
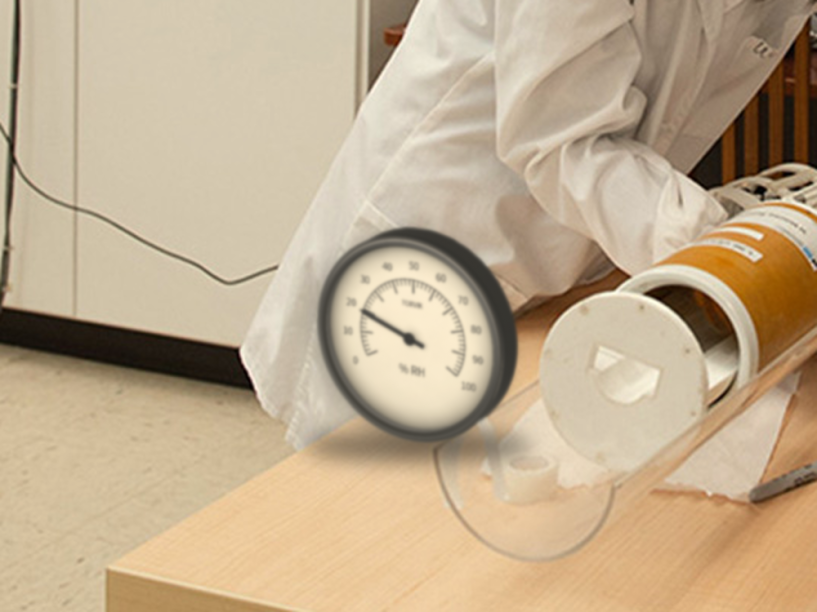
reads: 20
